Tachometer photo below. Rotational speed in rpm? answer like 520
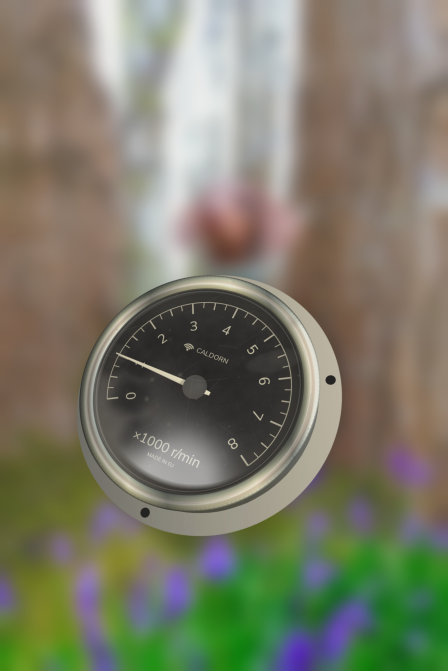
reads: 1000
